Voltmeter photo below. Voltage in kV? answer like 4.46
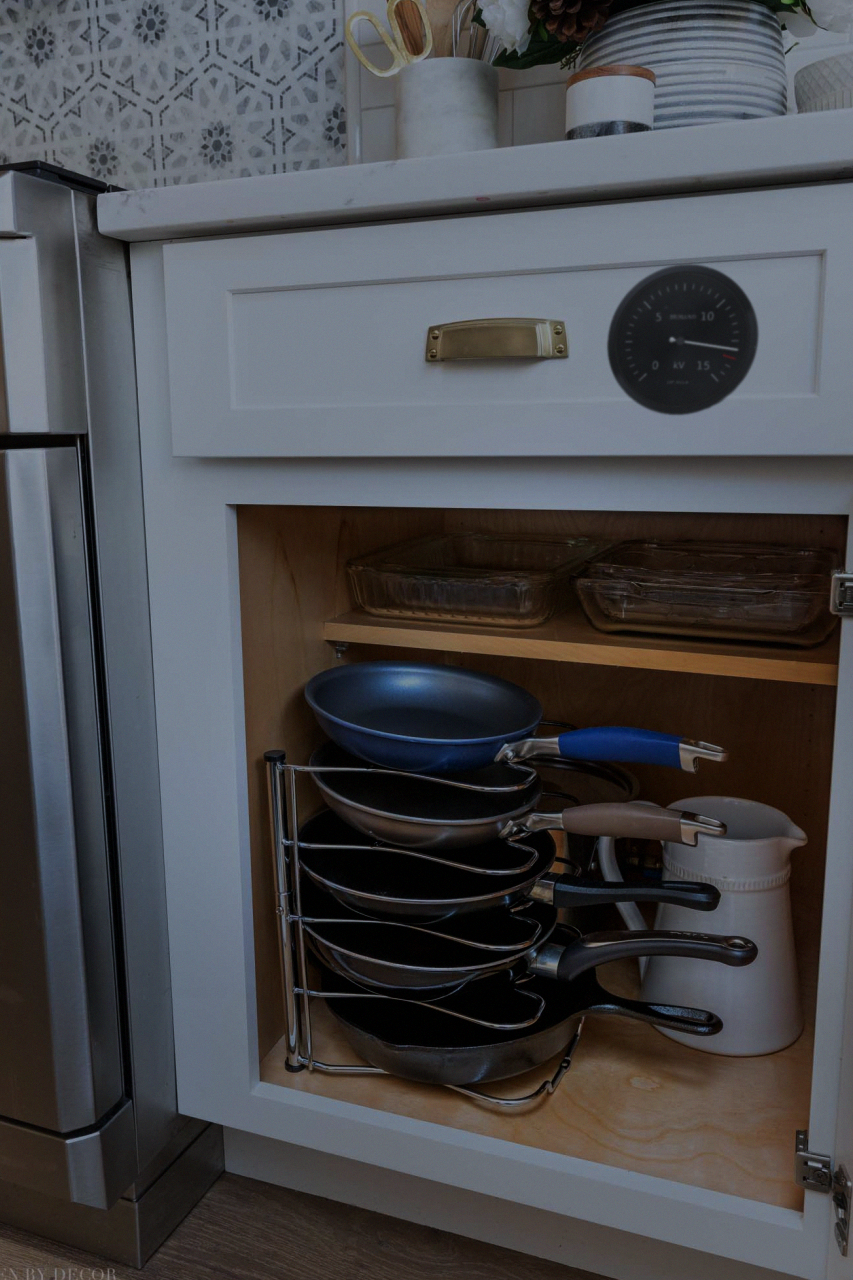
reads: 13
